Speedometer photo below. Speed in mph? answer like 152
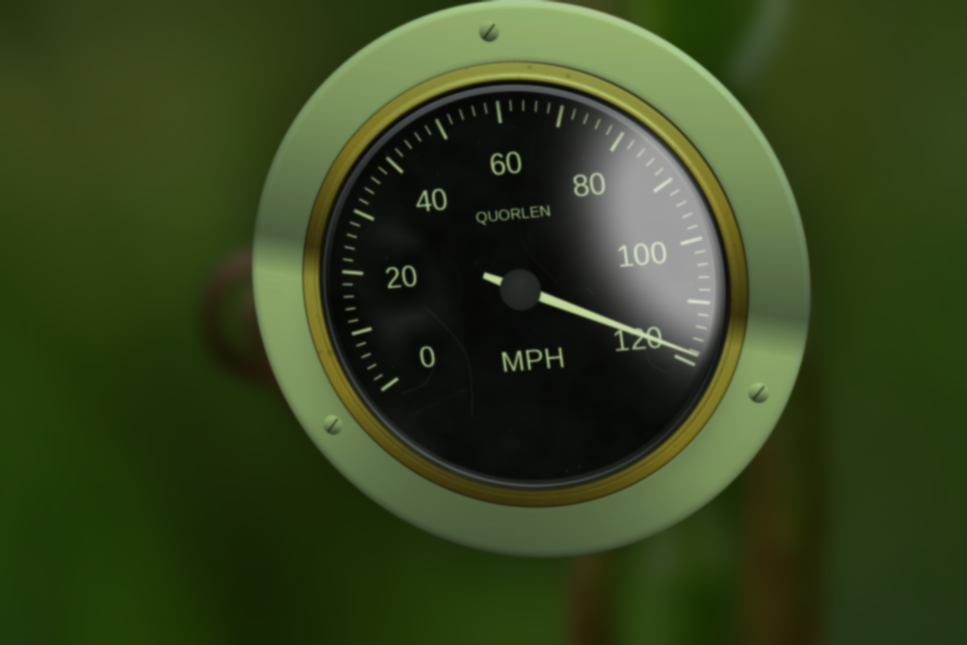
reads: 118
